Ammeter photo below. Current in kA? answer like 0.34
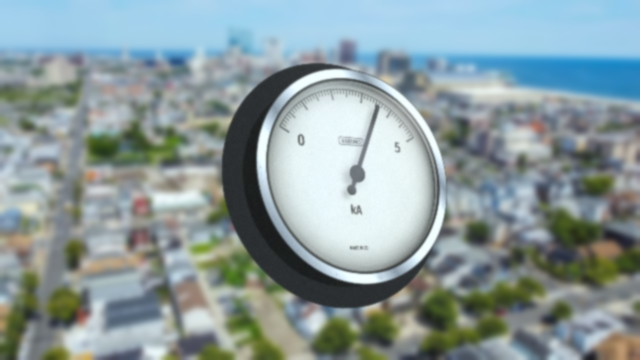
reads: 3.5
